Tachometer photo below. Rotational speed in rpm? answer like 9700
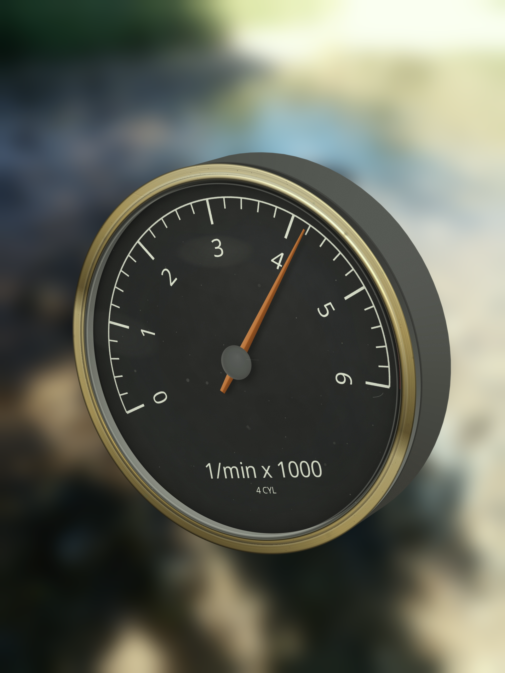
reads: 4200
